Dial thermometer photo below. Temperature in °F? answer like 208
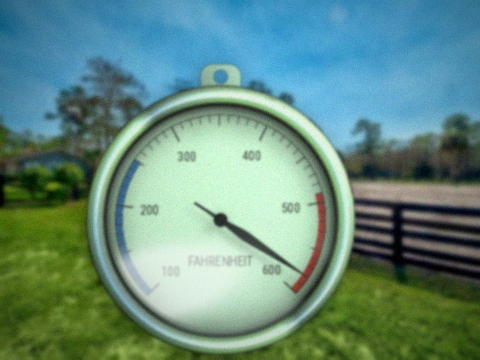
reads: 580
